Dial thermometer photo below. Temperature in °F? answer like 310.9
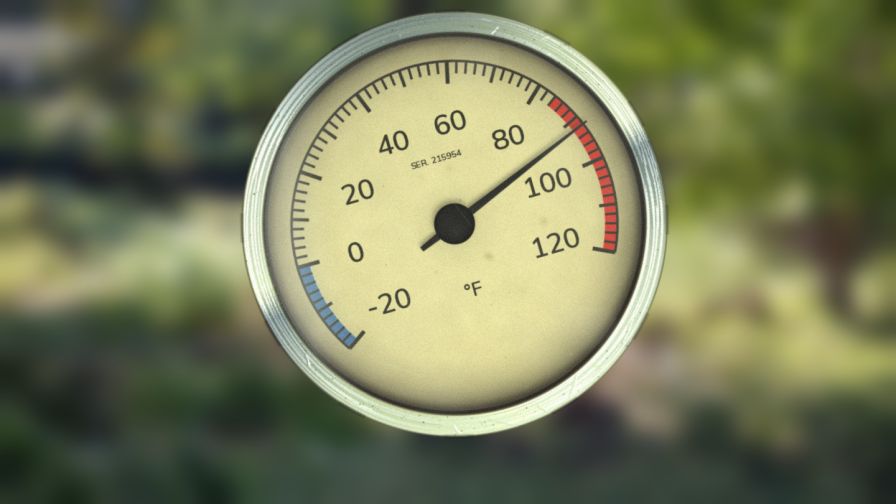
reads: 92
